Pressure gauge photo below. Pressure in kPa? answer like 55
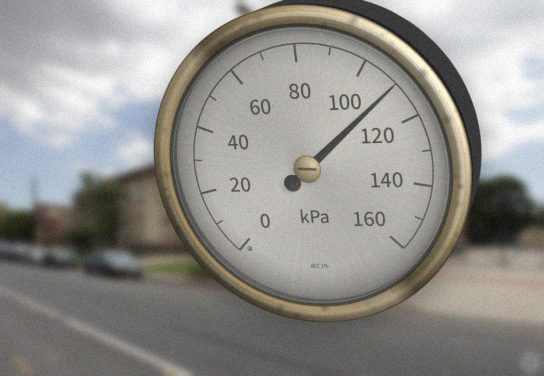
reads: 110
